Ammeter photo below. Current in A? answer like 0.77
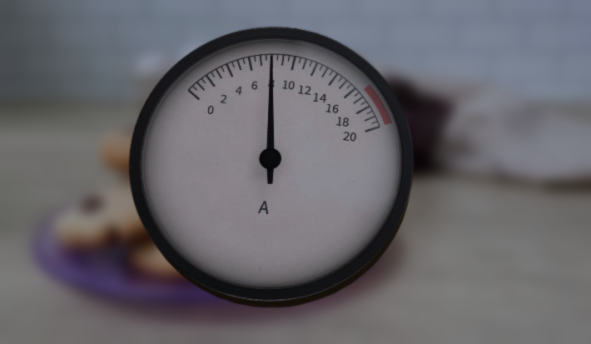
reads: 8
